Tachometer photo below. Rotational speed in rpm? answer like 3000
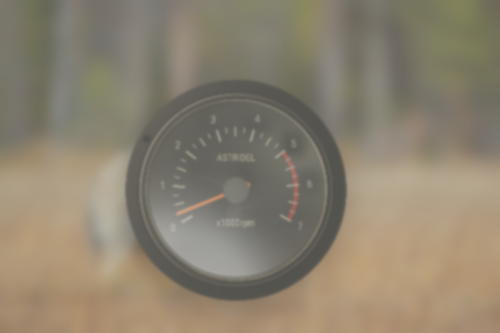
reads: 250
